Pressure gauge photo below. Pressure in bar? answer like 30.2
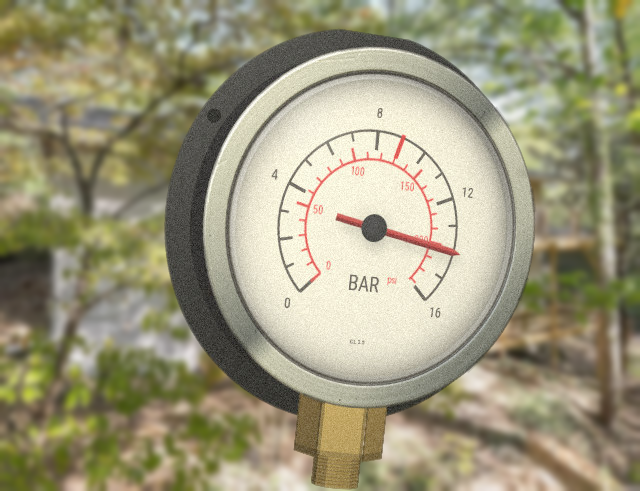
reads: 14
